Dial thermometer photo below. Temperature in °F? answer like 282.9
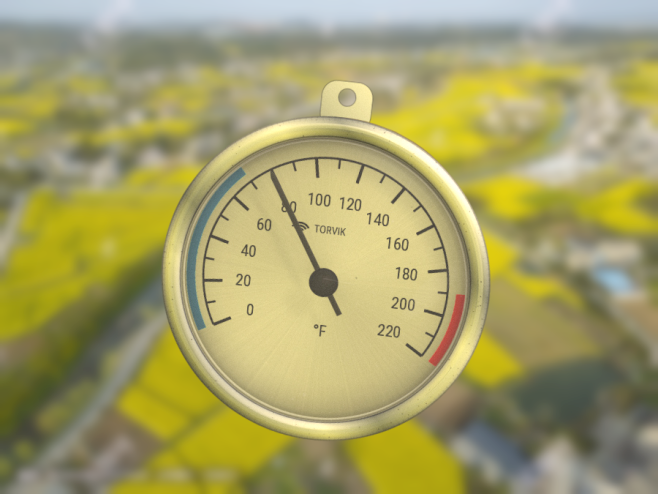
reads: 80
